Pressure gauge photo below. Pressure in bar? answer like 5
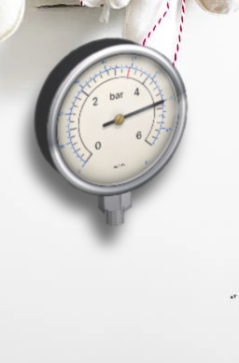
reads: 4.8
